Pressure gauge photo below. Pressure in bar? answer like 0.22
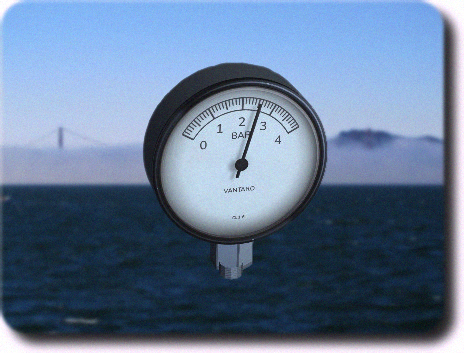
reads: 2.5
